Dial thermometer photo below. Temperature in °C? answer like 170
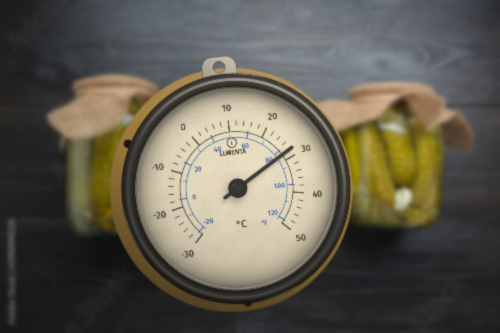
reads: 28
